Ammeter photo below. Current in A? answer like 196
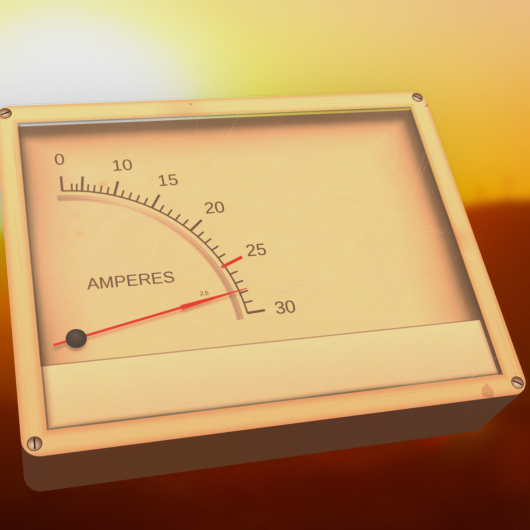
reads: 28
